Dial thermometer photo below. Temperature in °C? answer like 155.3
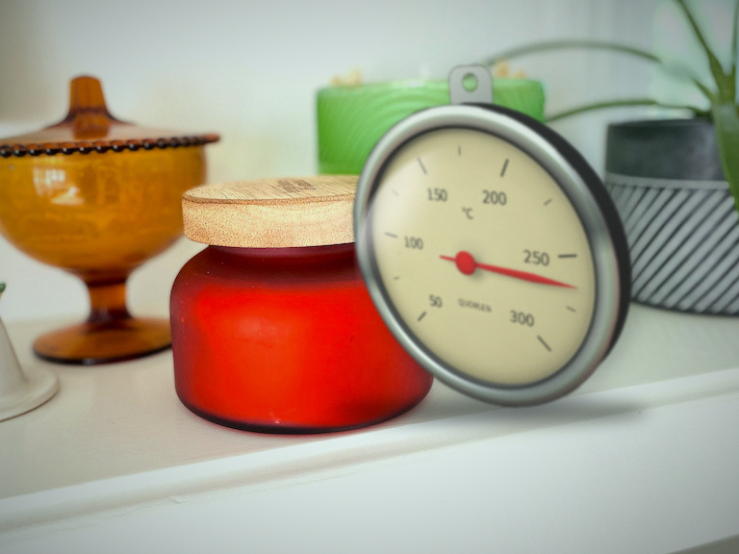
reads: 262.5
